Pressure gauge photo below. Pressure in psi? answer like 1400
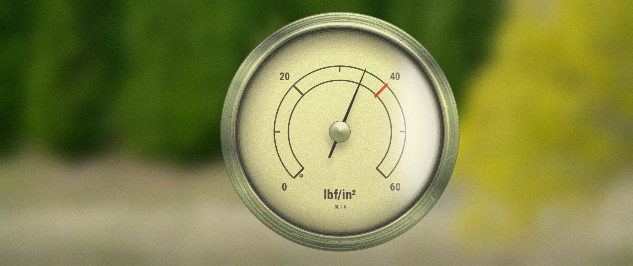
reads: 35
